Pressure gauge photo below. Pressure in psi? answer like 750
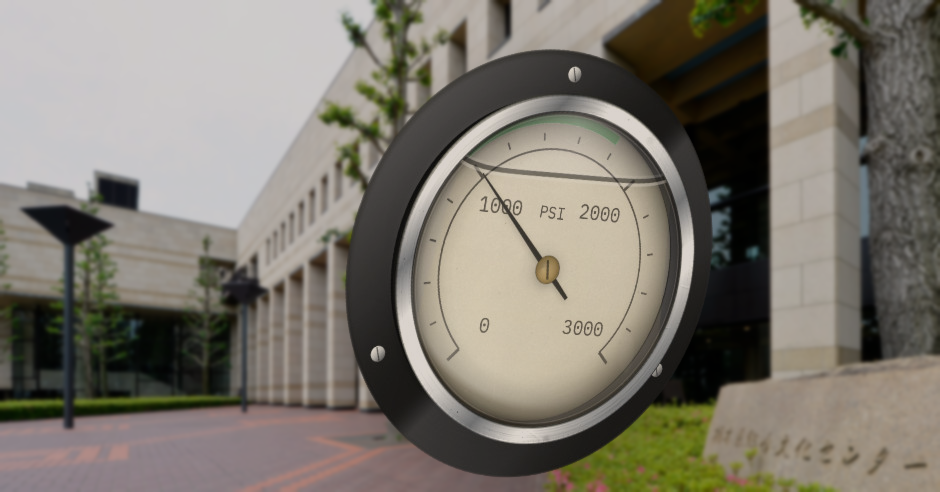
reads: 1000
